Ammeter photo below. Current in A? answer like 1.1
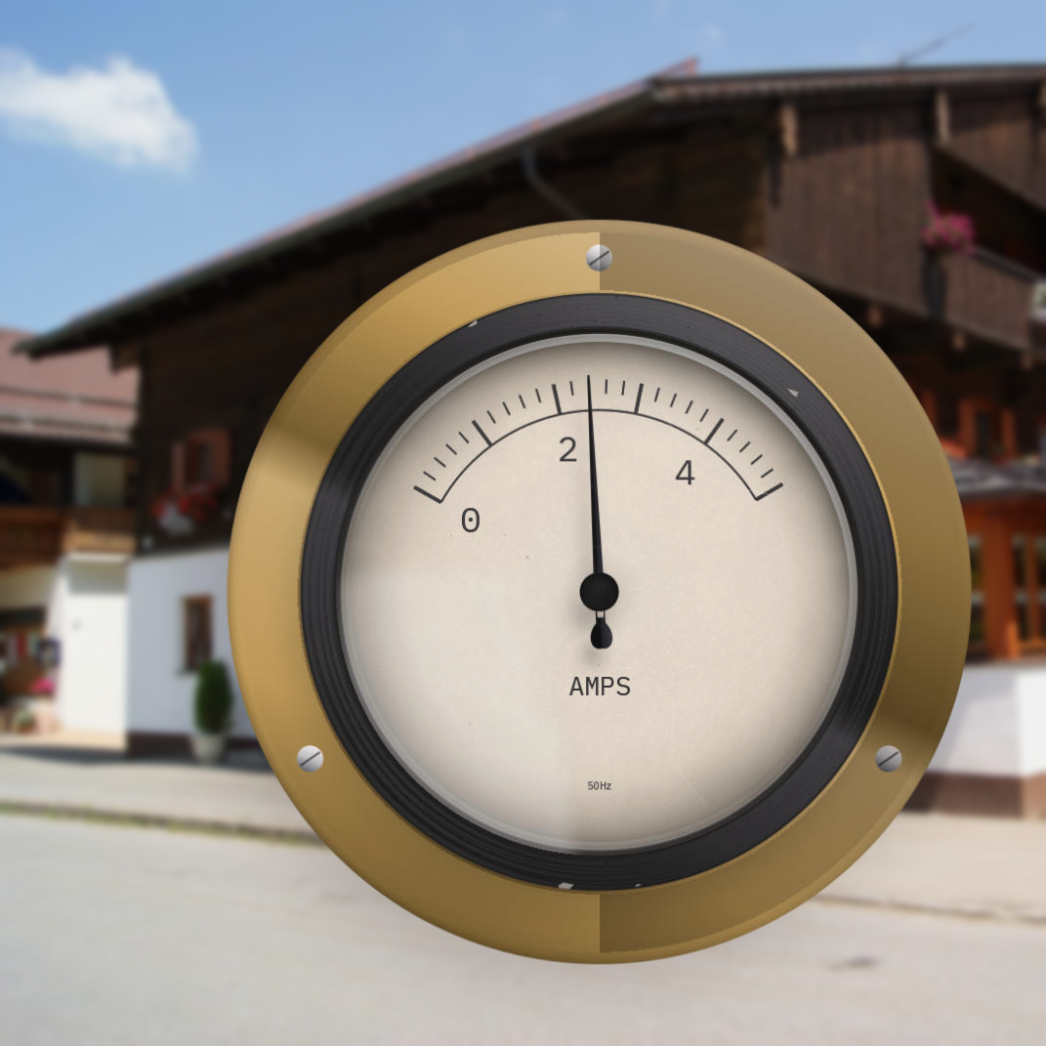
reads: 2.4
